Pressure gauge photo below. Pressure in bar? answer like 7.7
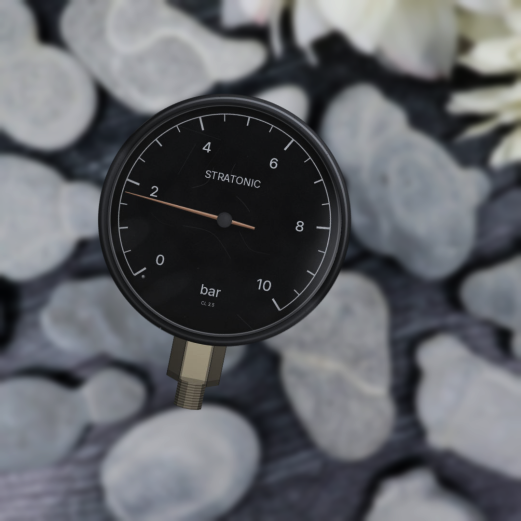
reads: 1.75
